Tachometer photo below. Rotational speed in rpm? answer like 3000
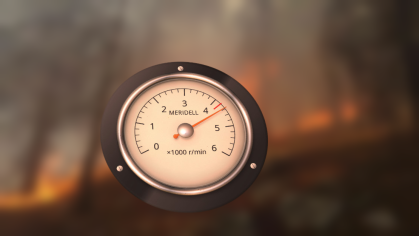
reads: 4400
